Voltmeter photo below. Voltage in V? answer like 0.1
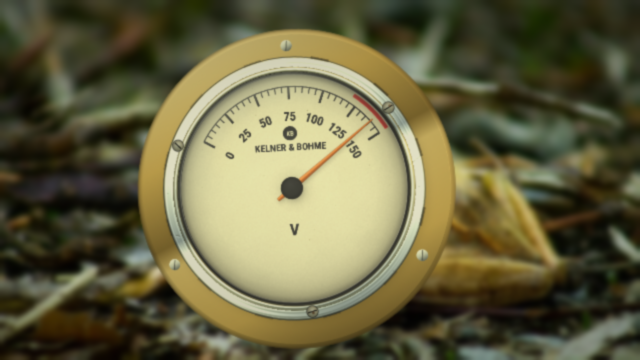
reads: 140
